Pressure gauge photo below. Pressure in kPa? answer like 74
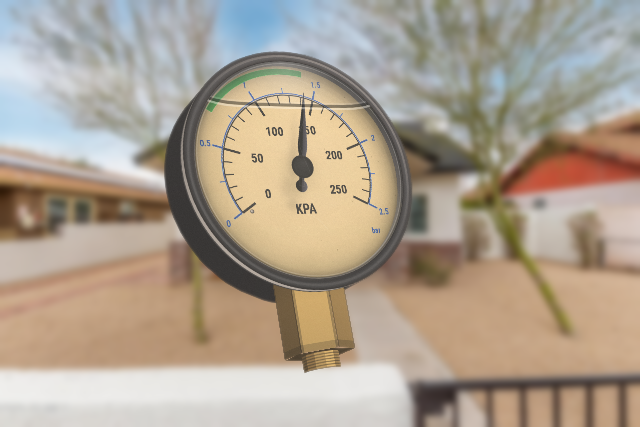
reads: 140
